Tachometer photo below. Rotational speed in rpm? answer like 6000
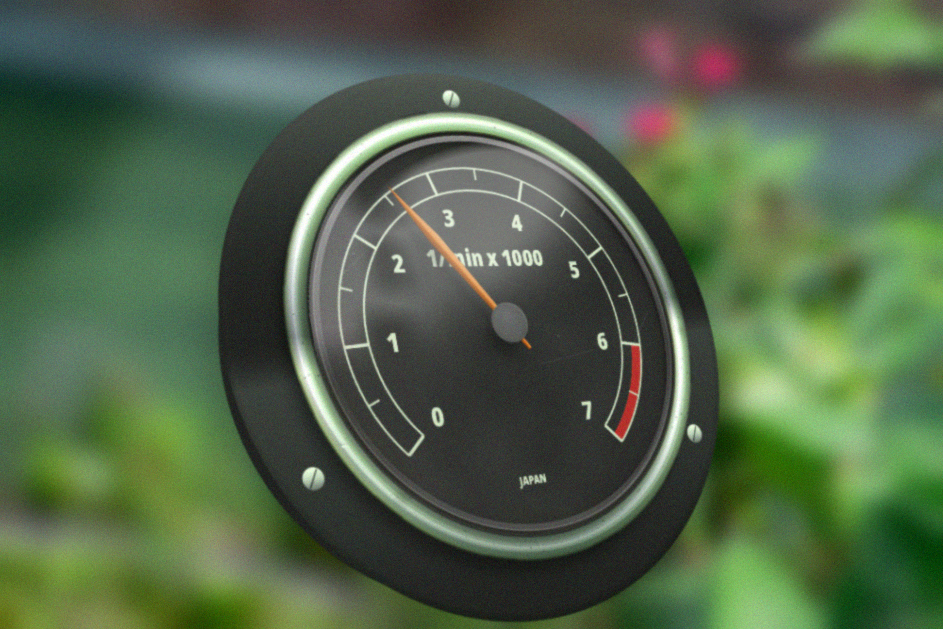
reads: 2500
